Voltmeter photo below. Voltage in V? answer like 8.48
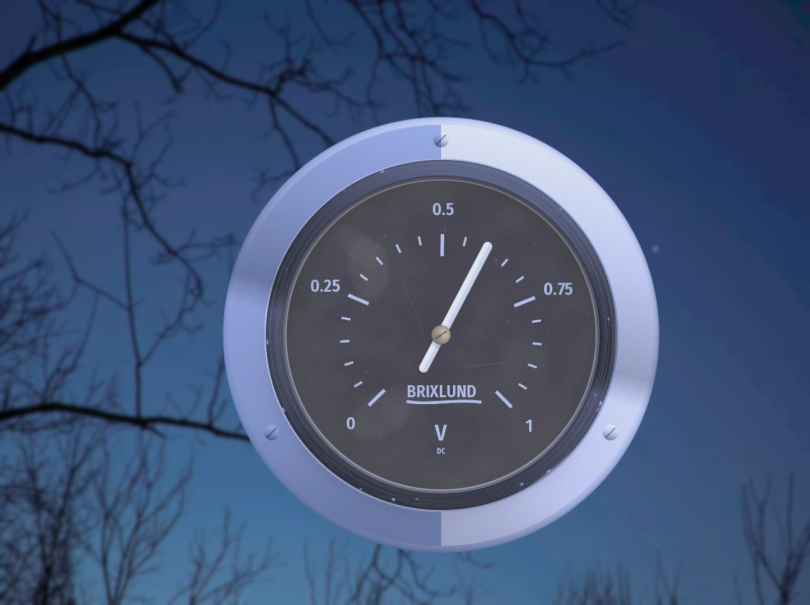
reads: 0.6
